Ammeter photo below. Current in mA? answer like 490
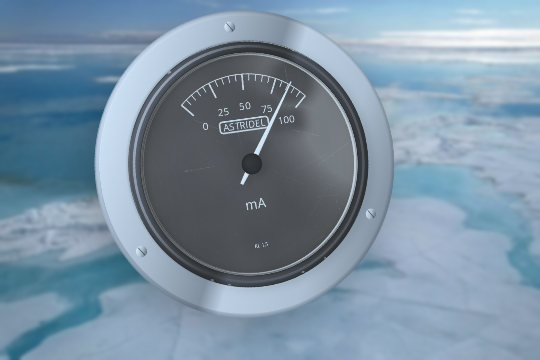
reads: 85
